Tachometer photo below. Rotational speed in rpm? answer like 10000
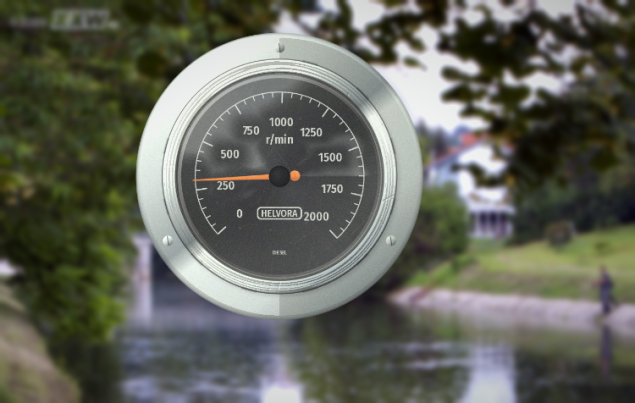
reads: 300
